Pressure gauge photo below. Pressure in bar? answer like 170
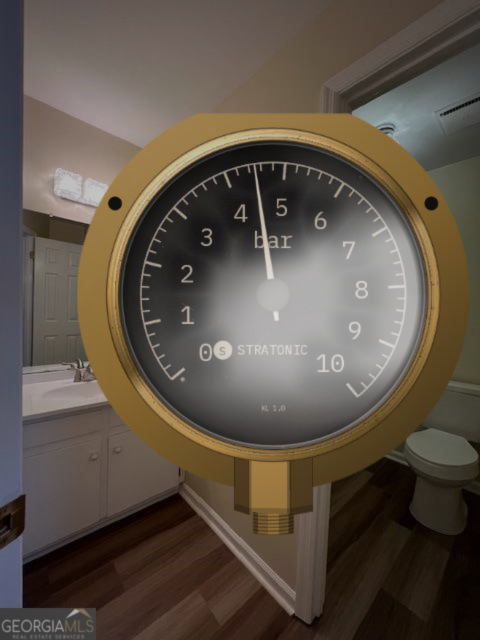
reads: 4.5
